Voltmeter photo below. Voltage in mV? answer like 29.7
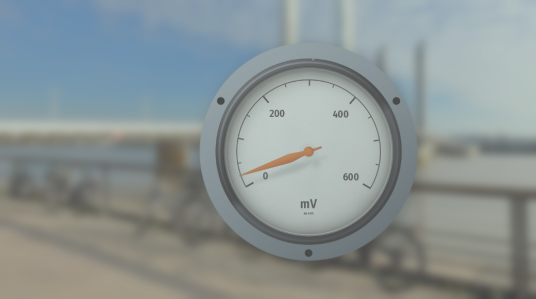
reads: 25
